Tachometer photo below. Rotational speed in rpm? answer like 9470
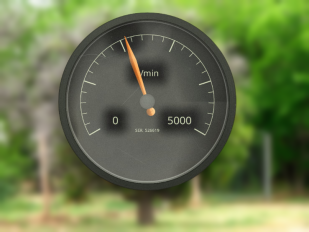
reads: 2100
